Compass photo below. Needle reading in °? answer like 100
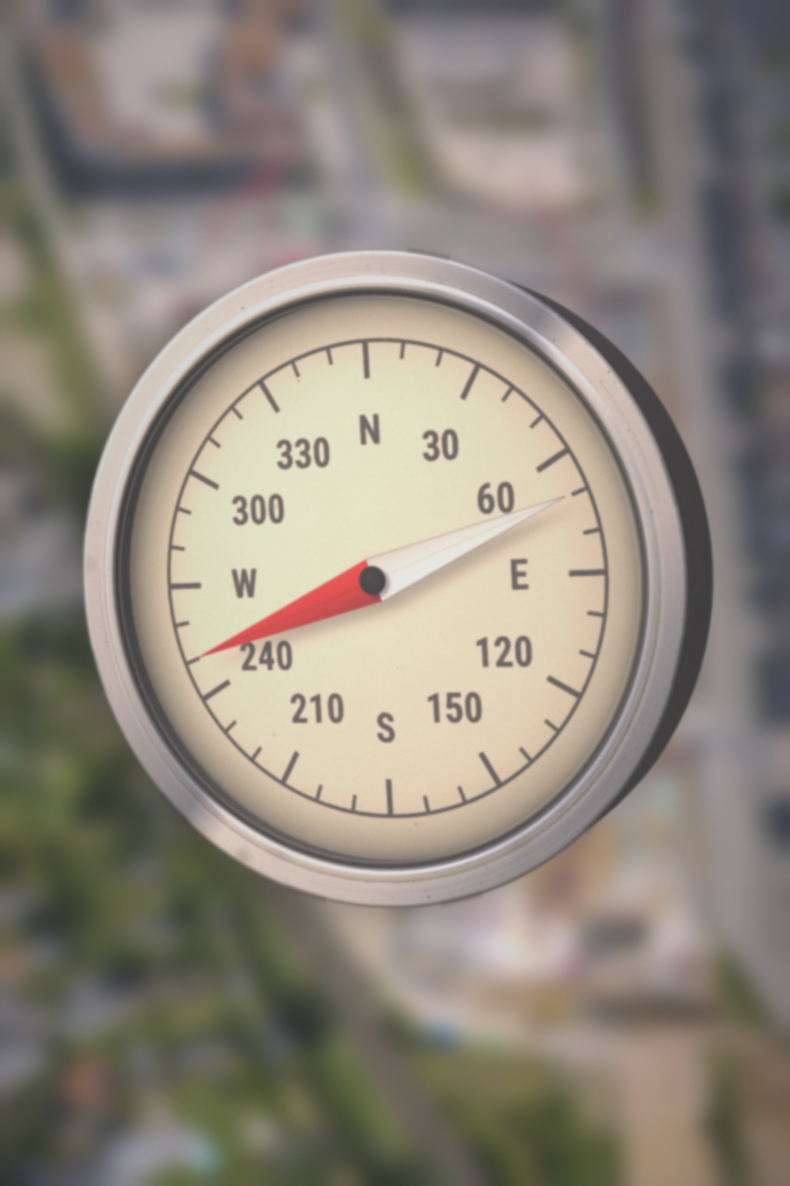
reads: 250
